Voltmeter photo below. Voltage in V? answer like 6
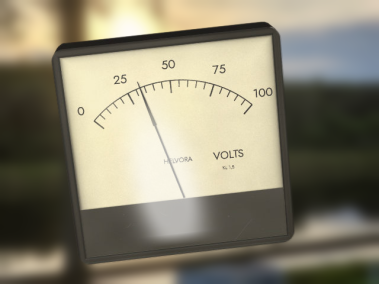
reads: 32.5
